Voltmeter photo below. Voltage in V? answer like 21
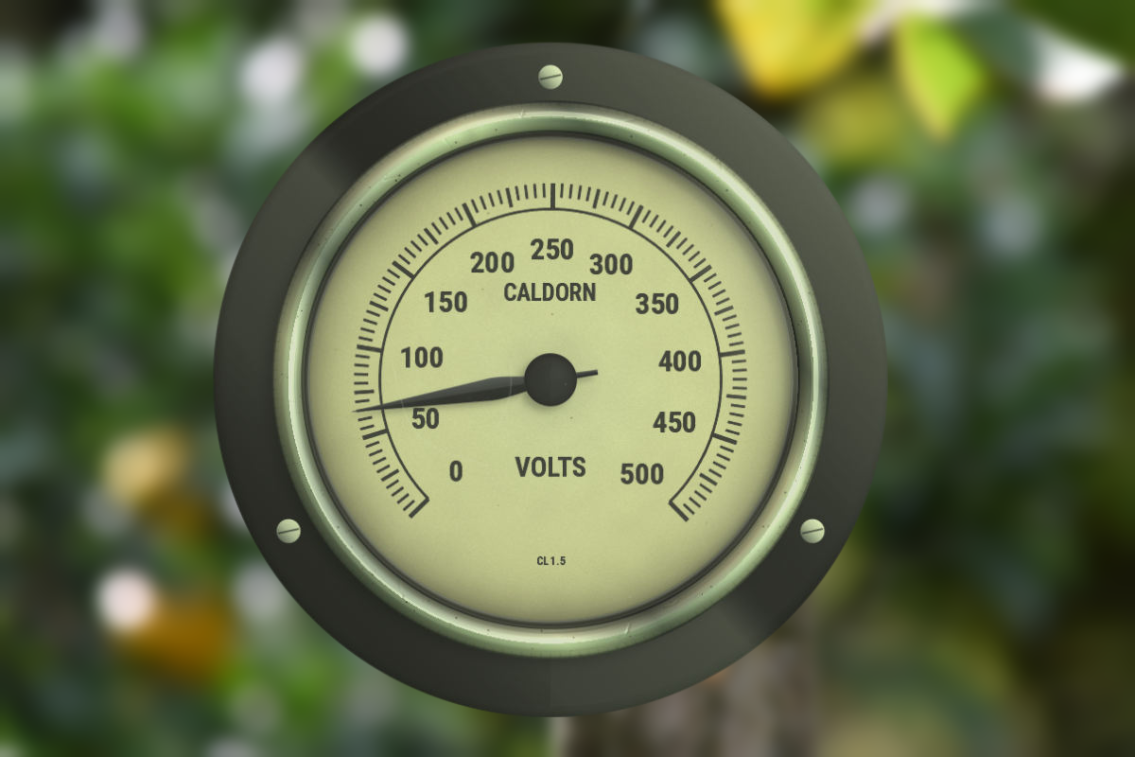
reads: 65
